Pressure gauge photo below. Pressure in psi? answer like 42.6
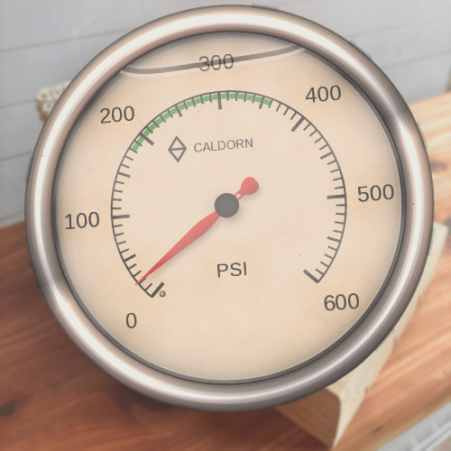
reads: 20
